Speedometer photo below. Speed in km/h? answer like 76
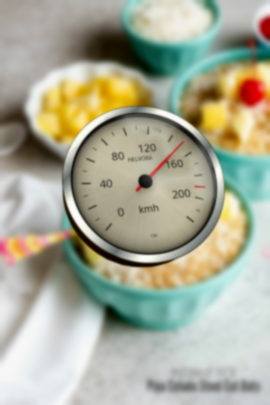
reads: 150
